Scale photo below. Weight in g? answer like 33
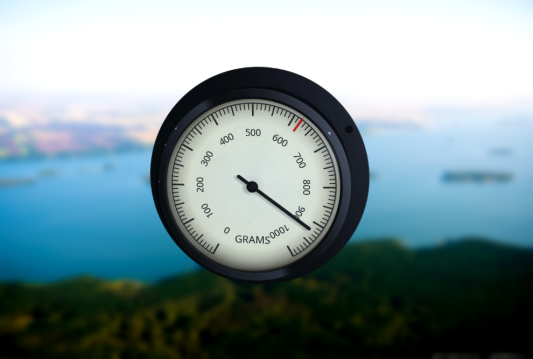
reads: 920
